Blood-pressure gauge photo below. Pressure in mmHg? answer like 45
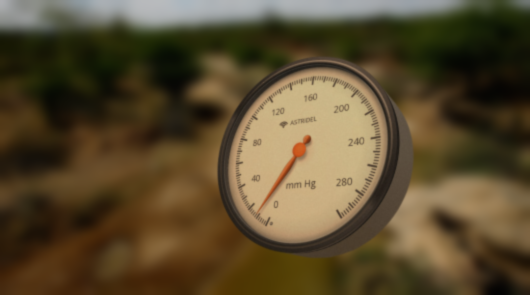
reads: 10
